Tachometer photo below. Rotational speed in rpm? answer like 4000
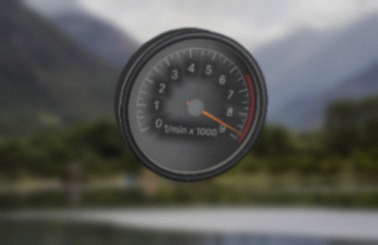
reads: 8750
